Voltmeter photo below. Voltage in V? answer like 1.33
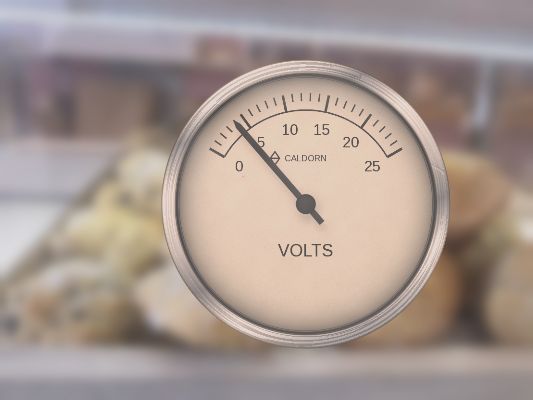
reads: 4
